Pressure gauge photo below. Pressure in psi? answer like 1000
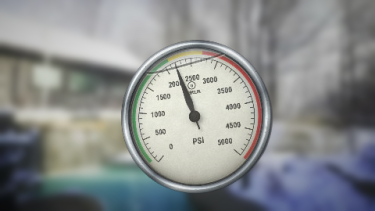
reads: 2200
